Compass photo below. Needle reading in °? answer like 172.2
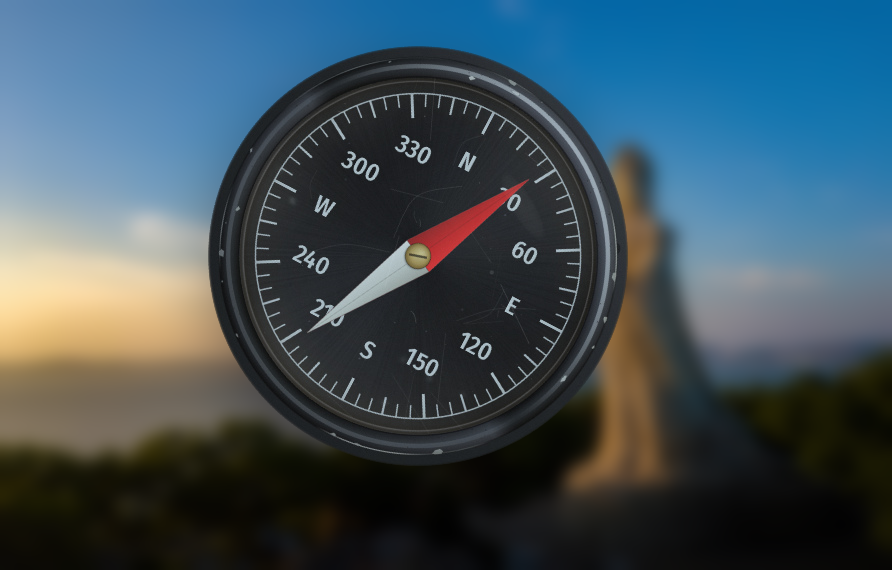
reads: 27.5
